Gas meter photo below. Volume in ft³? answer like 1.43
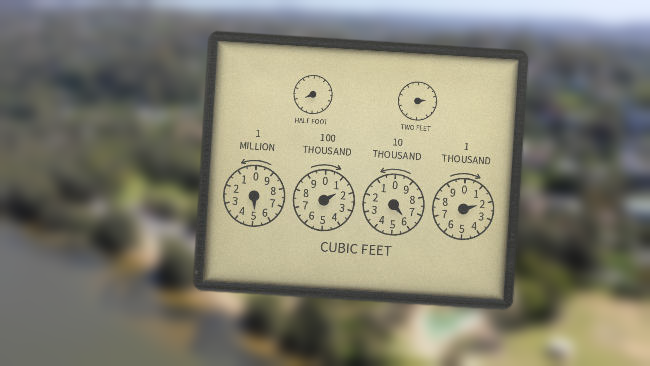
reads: 516200
